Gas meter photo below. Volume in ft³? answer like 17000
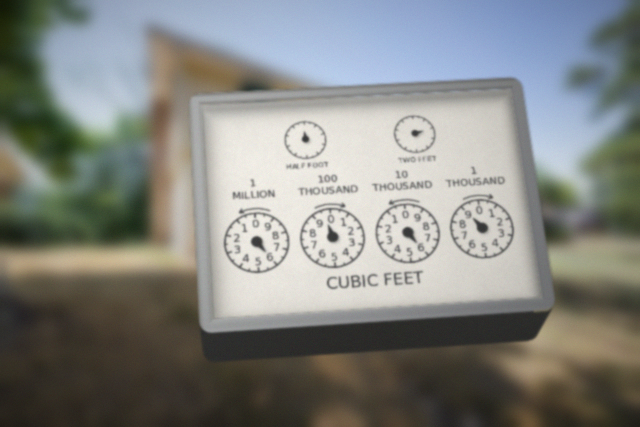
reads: 595900
